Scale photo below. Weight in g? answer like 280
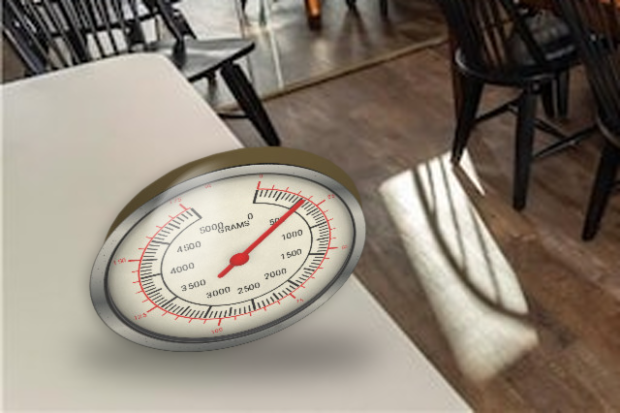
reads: 500
